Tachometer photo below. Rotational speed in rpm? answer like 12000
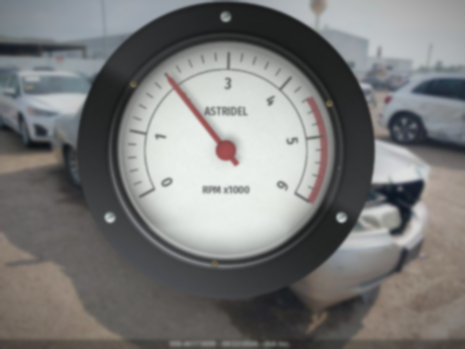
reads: 2000
